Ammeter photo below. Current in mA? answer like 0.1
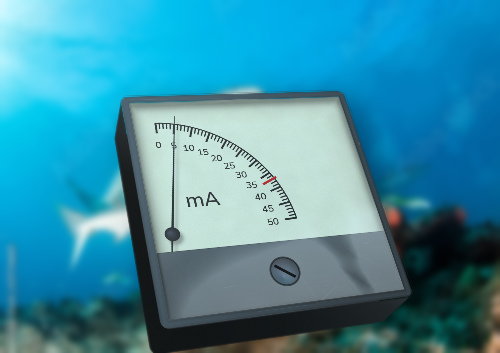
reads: 5
